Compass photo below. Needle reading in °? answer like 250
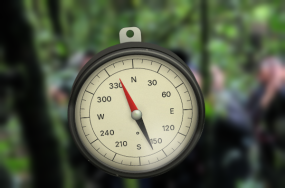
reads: 340
